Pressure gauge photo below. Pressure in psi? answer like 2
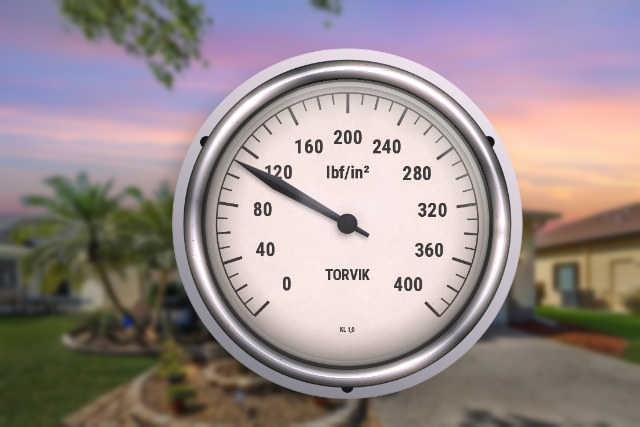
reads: 110
